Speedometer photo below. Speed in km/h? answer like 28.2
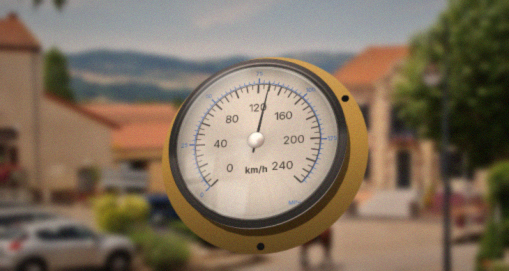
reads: 130
